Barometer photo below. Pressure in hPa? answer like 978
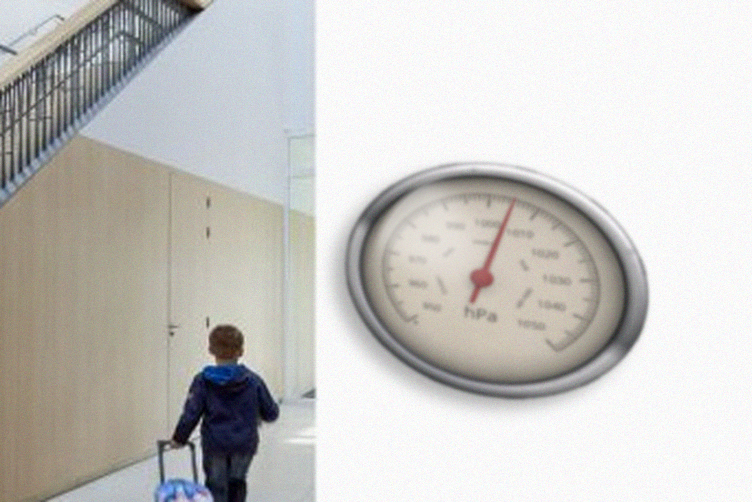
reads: 1005
